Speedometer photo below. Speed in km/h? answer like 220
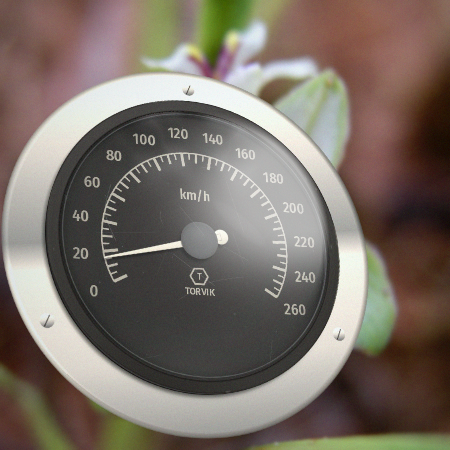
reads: 15
